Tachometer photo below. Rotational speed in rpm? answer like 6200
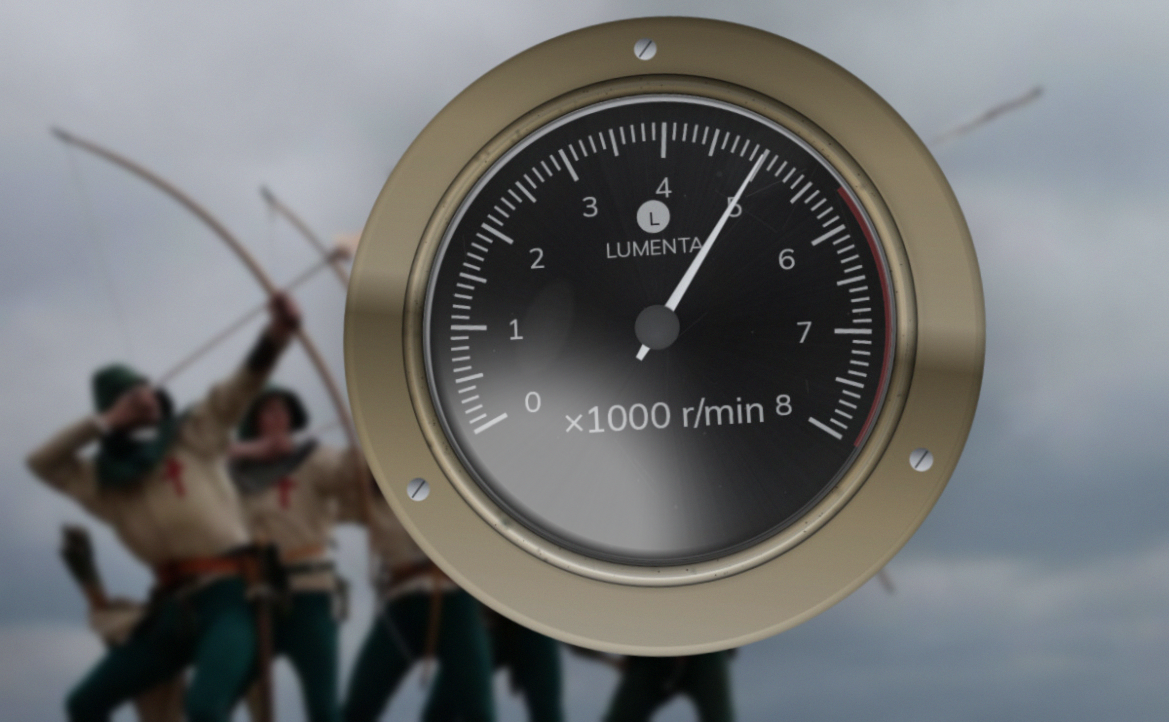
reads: 5000
